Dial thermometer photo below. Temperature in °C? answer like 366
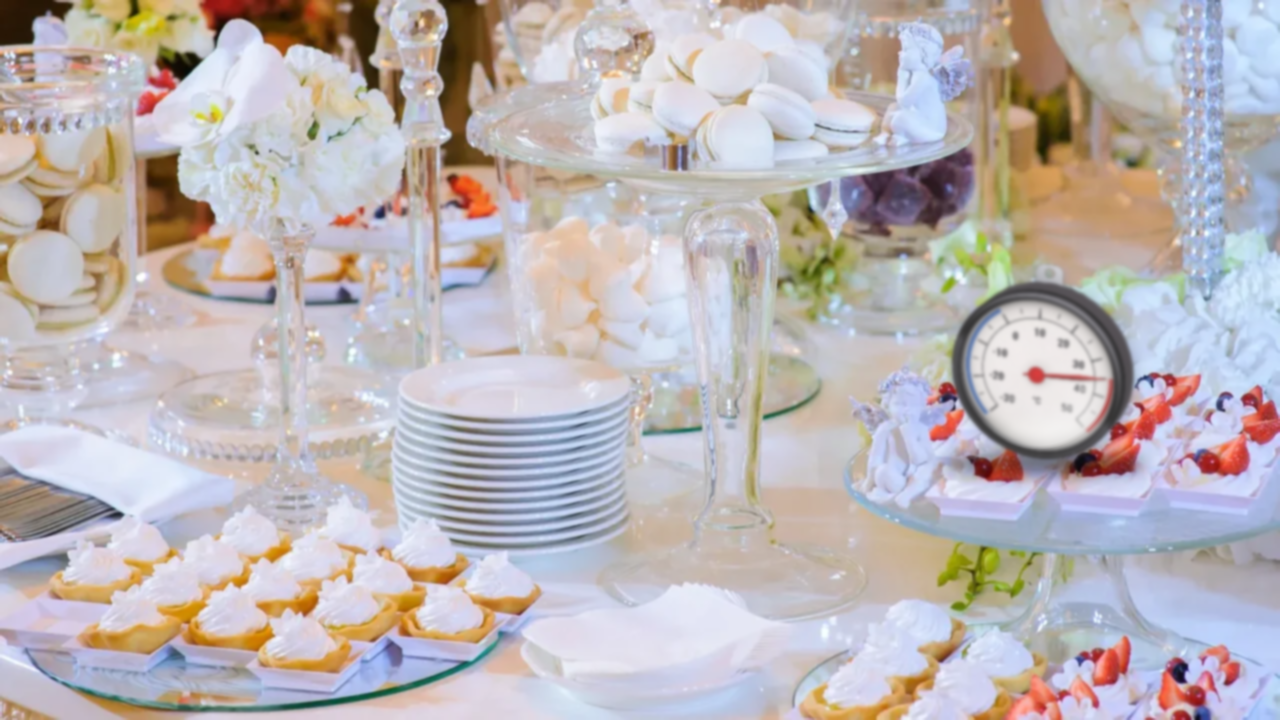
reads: 35
